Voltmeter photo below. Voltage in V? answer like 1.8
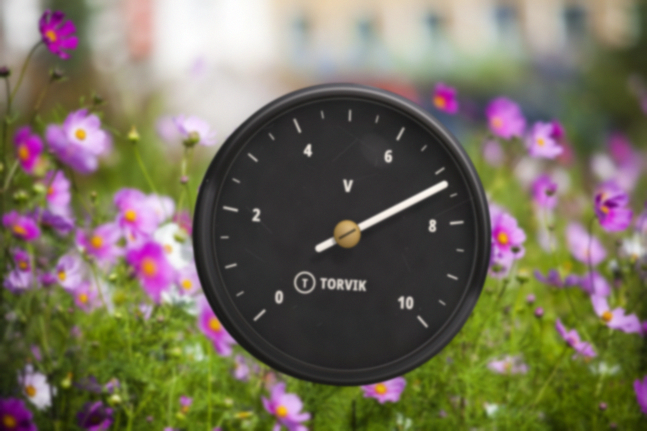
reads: 7.25
